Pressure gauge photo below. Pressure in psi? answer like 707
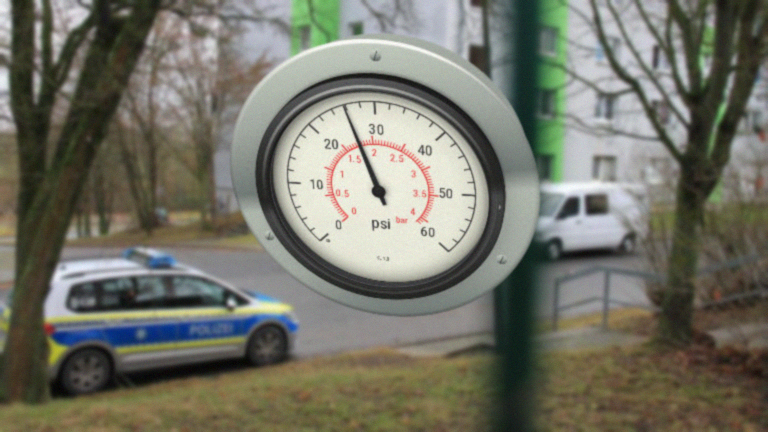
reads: 26
